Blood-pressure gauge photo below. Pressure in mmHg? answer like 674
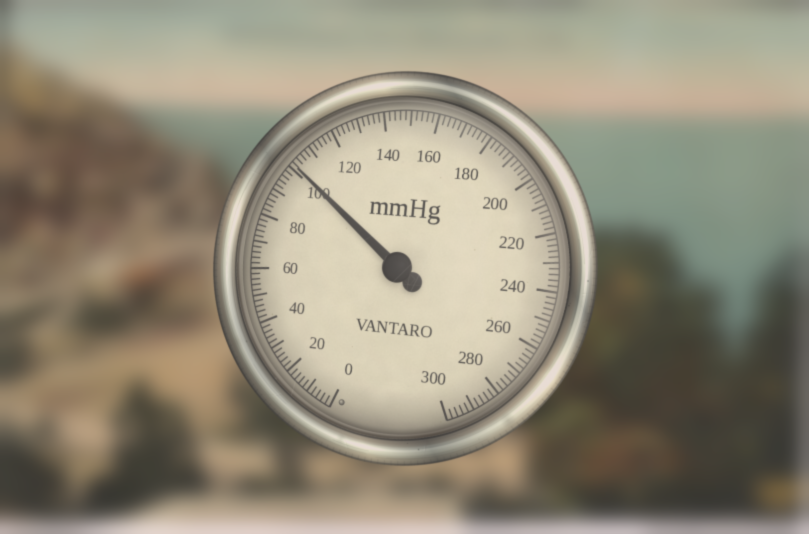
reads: 102
